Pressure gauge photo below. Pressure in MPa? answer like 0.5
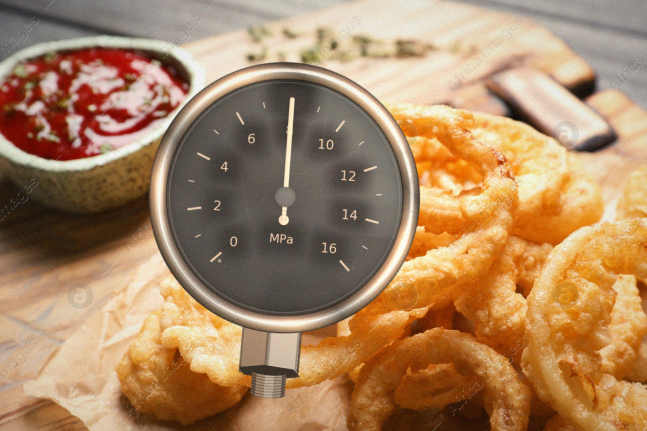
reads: 8
